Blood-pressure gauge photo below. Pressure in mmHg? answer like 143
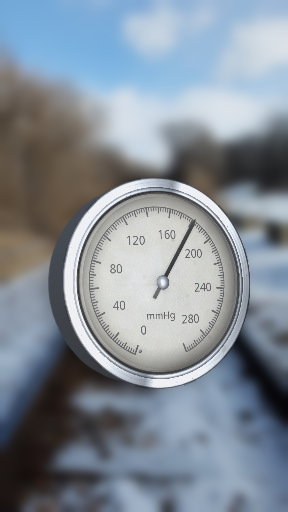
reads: 180
